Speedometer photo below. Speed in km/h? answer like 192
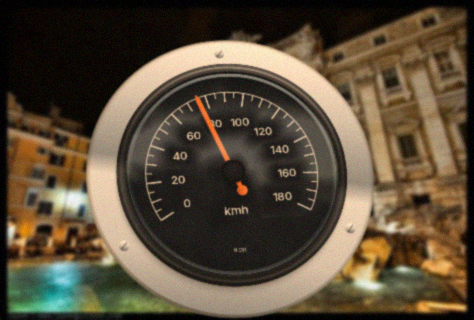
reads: 75
